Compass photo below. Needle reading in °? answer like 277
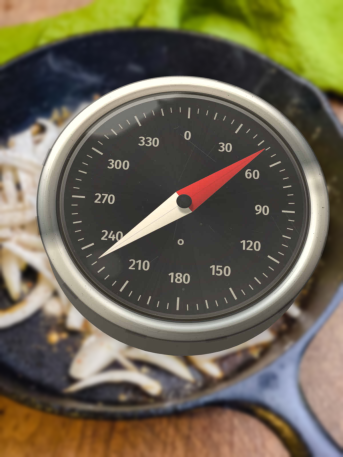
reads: 50
